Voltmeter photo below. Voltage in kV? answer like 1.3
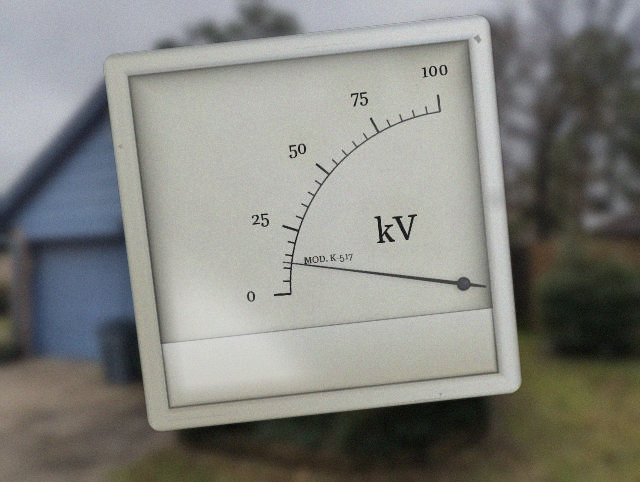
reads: 12.5
